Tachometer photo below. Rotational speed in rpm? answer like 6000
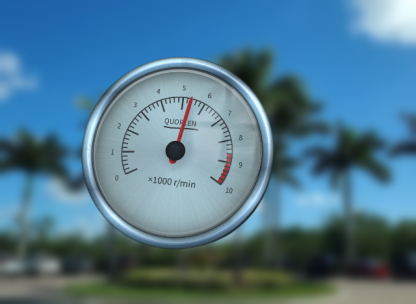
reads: 5400
